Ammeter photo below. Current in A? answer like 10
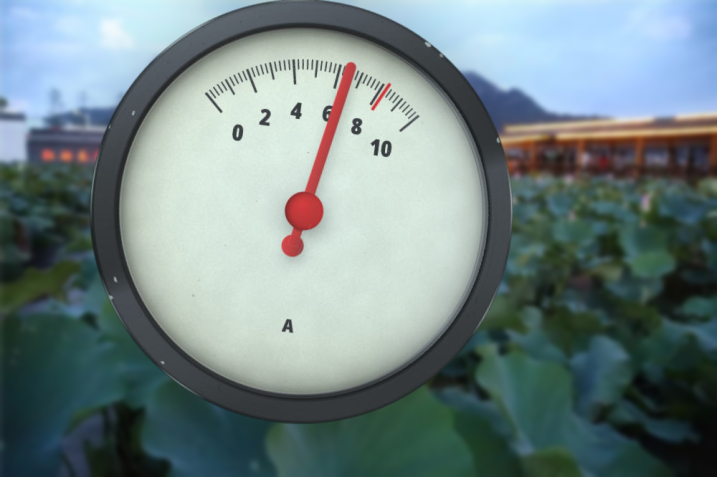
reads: 6.4
